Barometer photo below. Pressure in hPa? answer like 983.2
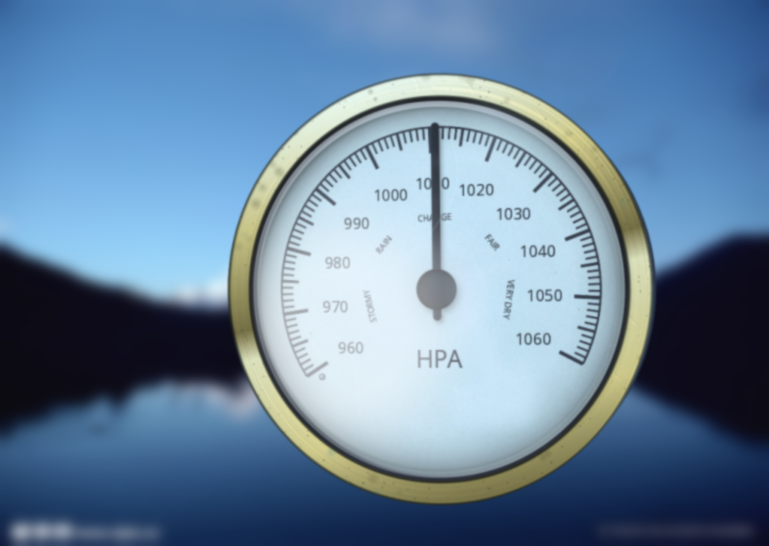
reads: 1011
